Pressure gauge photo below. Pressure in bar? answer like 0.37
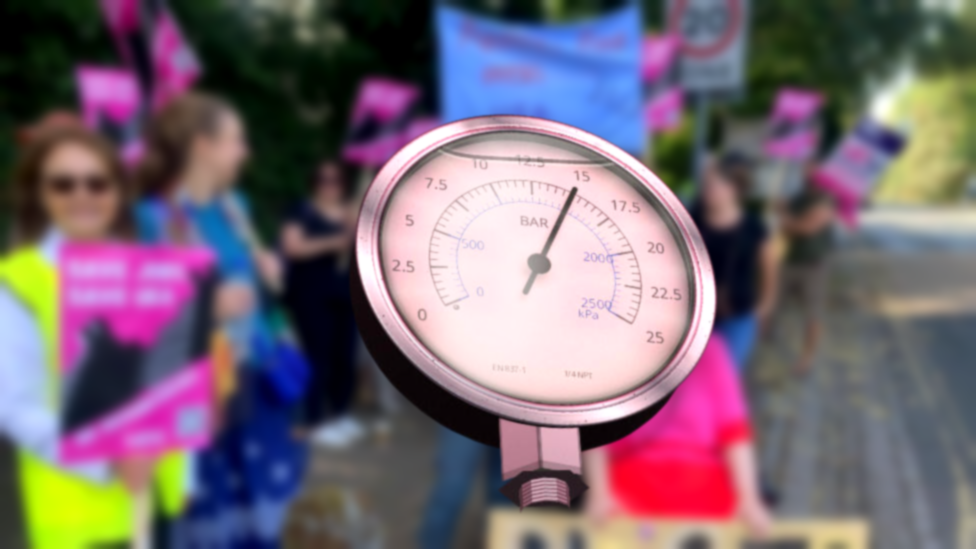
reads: 15
